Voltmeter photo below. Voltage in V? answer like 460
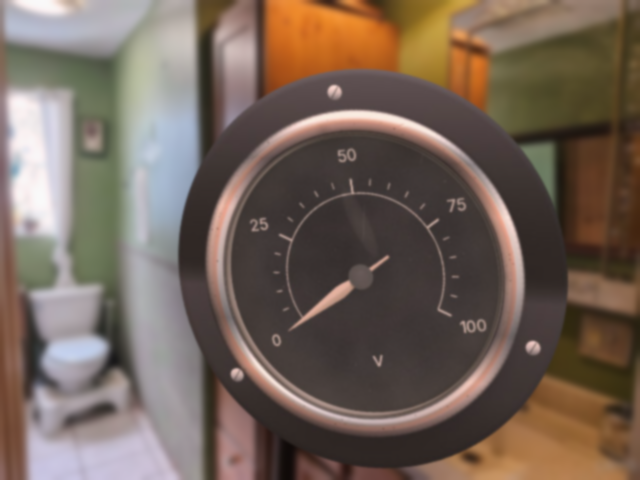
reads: 0
